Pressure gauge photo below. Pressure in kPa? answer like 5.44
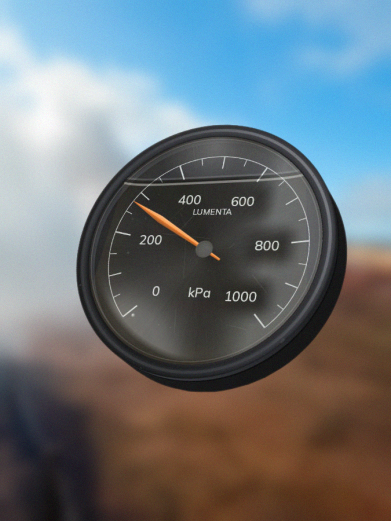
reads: 275
